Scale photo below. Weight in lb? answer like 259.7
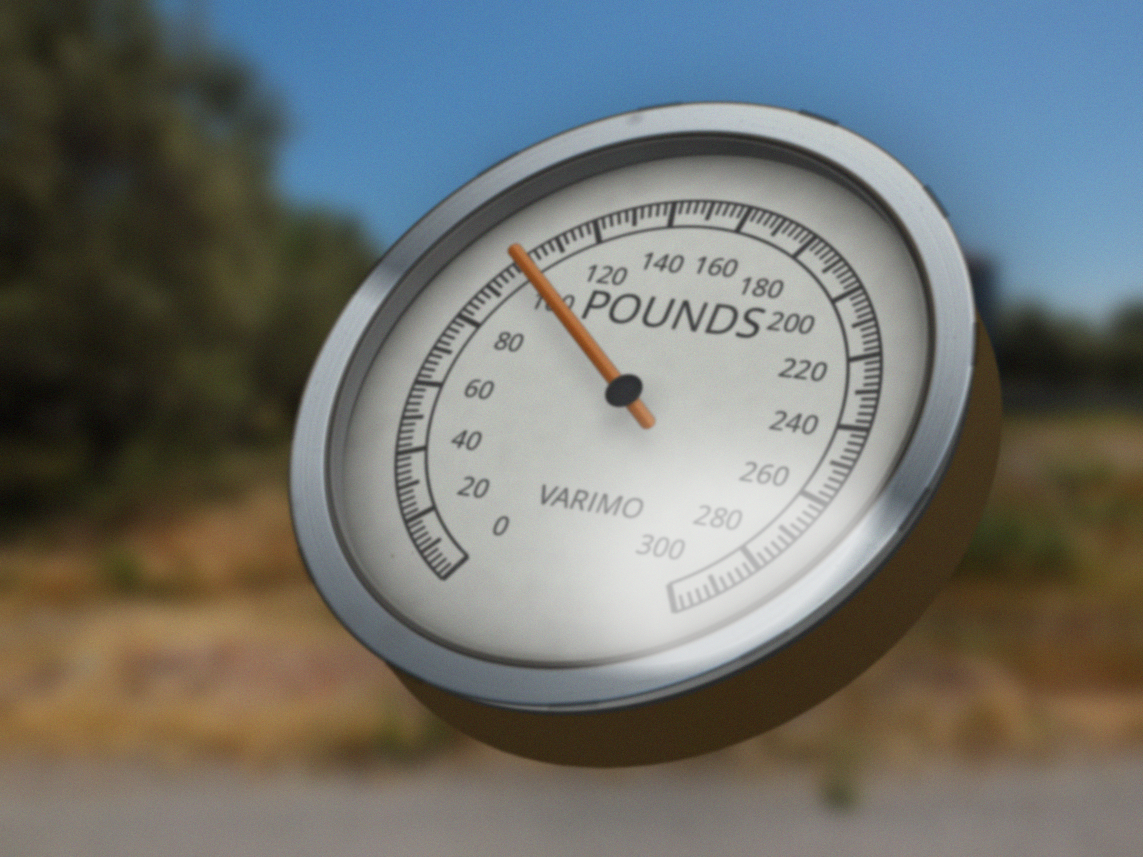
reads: 100
